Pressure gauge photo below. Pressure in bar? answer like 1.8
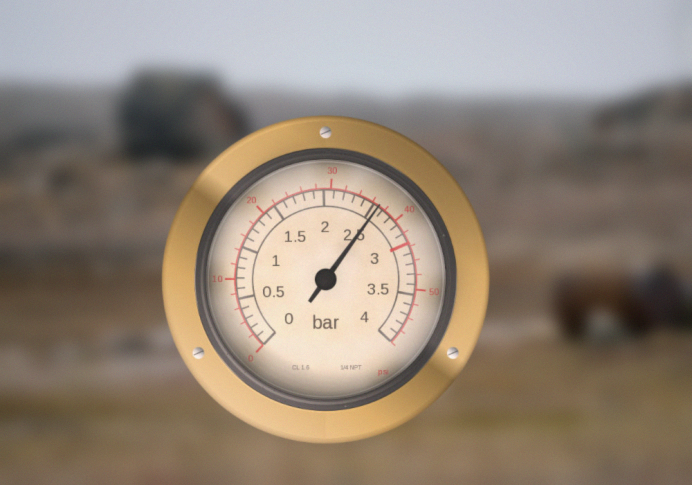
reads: 2.55
